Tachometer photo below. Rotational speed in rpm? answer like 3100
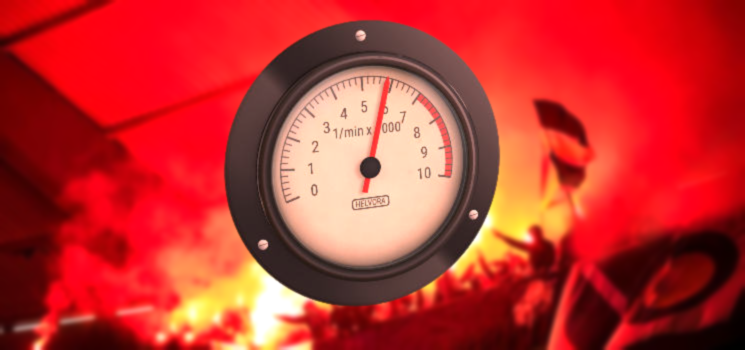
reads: 5800
